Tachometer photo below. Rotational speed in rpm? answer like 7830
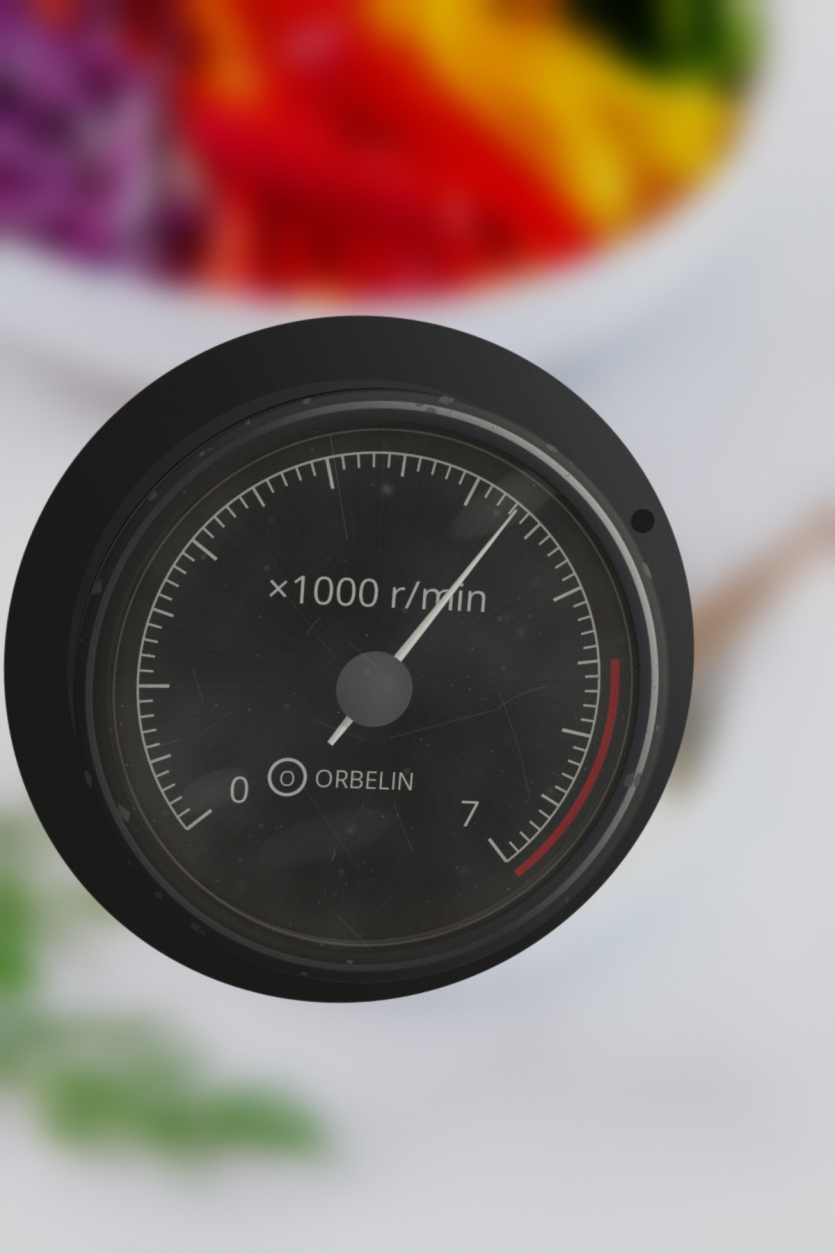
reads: 4300
